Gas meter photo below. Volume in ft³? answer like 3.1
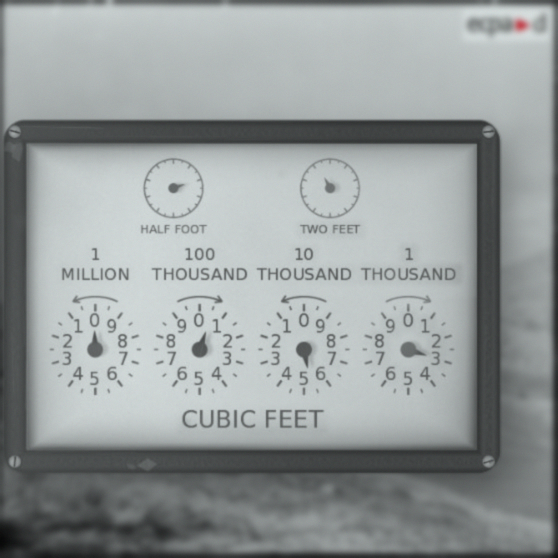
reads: 5300
